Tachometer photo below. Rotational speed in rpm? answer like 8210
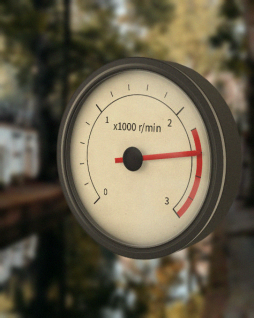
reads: 2400
